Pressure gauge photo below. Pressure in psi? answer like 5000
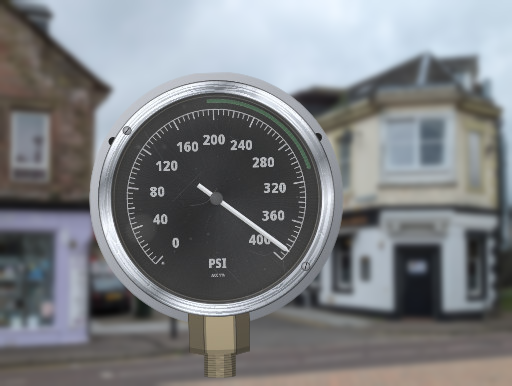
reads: 390
